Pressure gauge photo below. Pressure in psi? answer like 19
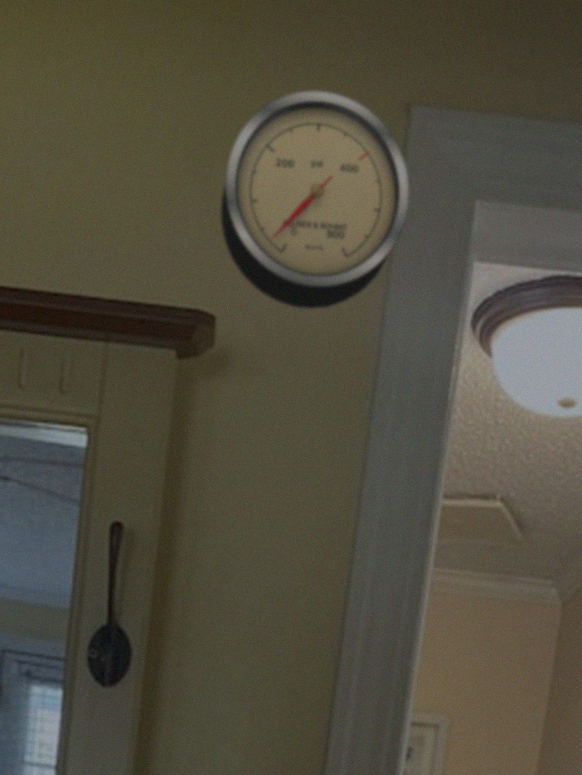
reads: 25
